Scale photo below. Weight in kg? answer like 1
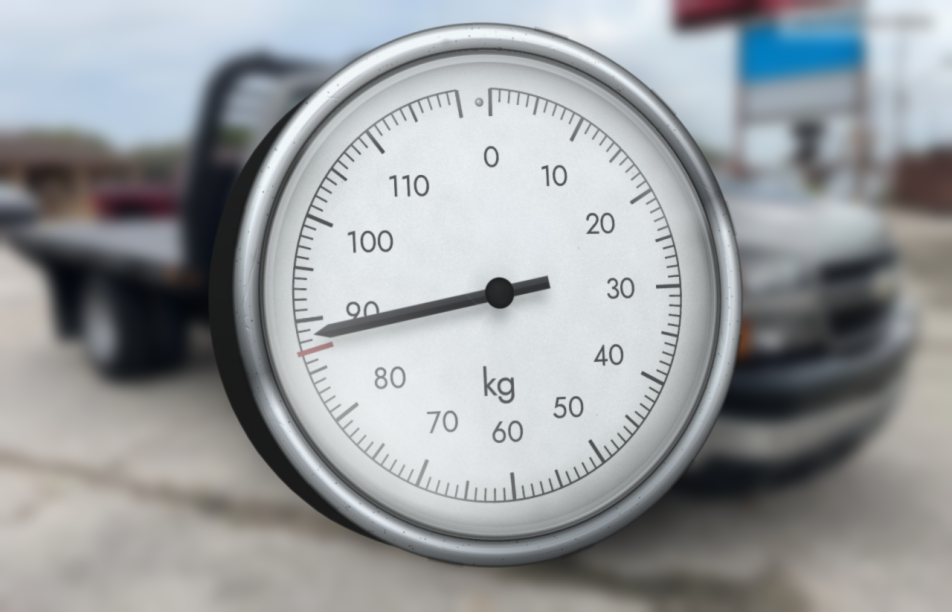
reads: 88.5
